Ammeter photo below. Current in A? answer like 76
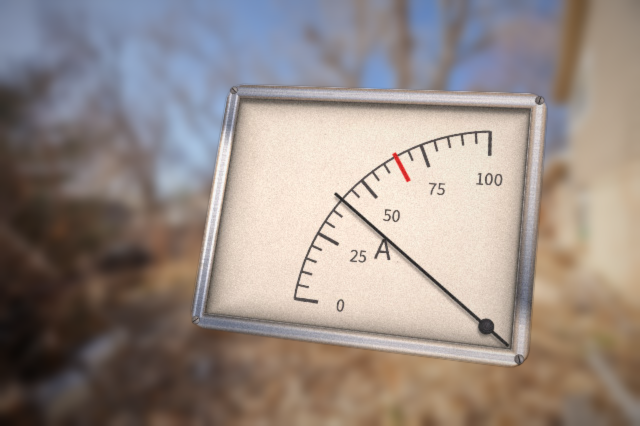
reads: 40
